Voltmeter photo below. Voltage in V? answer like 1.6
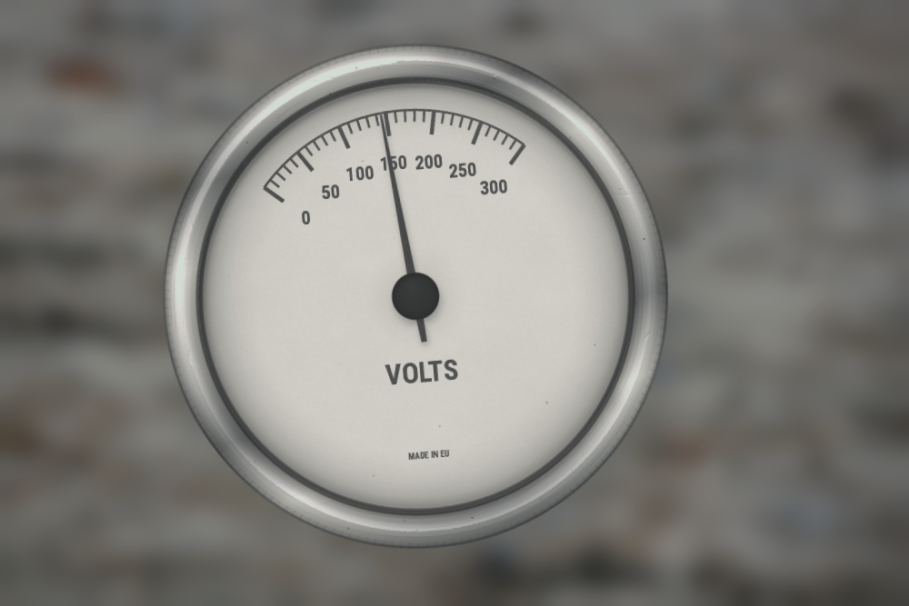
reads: 145
